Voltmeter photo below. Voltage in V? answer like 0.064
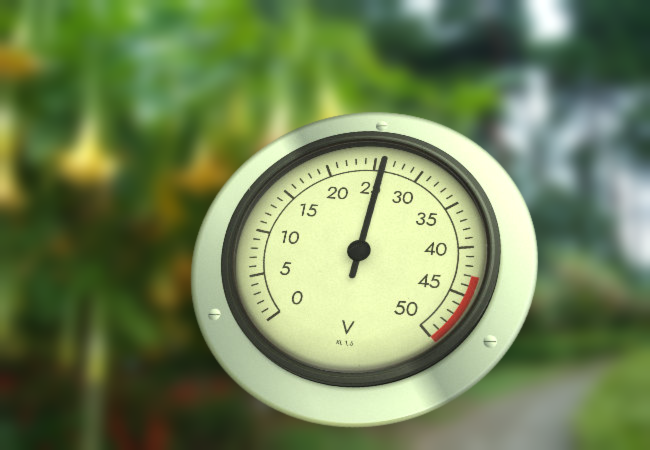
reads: 26
